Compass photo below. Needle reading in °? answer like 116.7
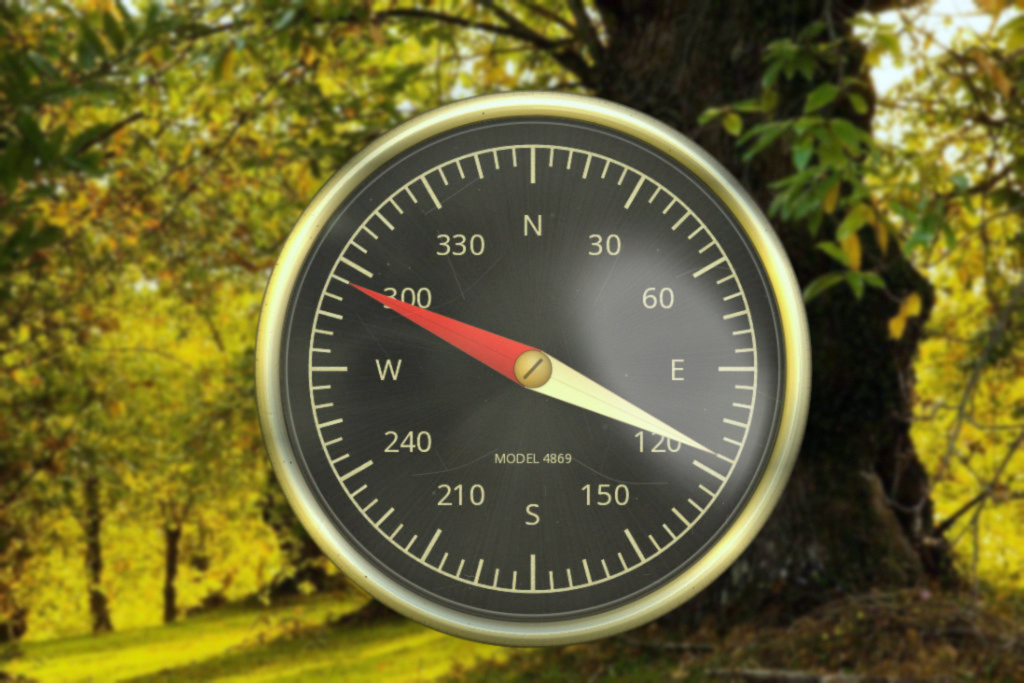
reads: 295
